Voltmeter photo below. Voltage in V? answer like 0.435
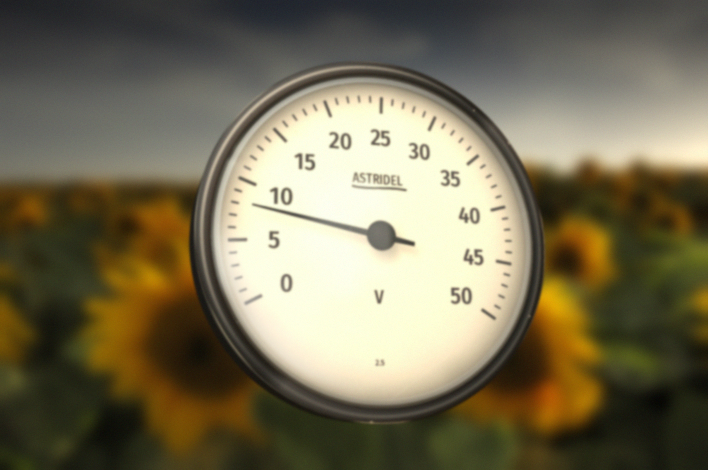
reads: 8
